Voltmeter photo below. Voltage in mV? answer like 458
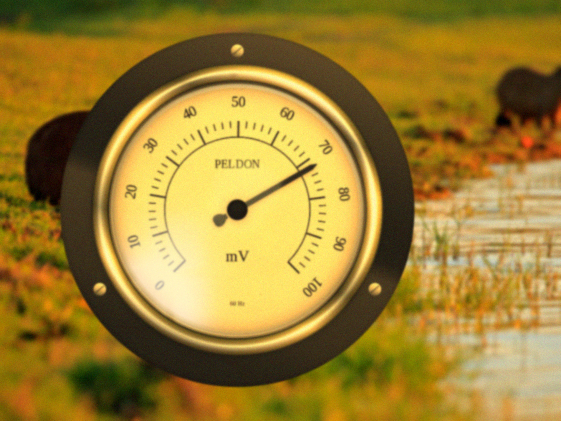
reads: 72
